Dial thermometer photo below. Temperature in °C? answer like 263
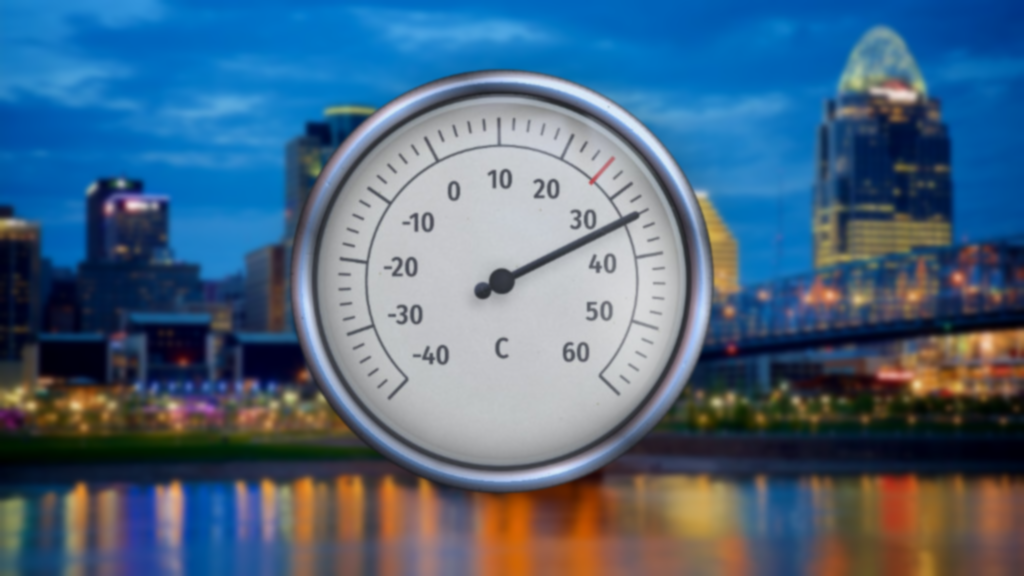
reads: 34
